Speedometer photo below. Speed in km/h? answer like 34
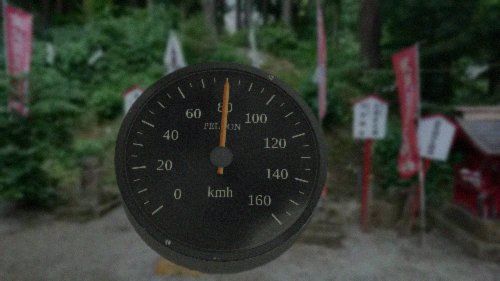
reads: 80
